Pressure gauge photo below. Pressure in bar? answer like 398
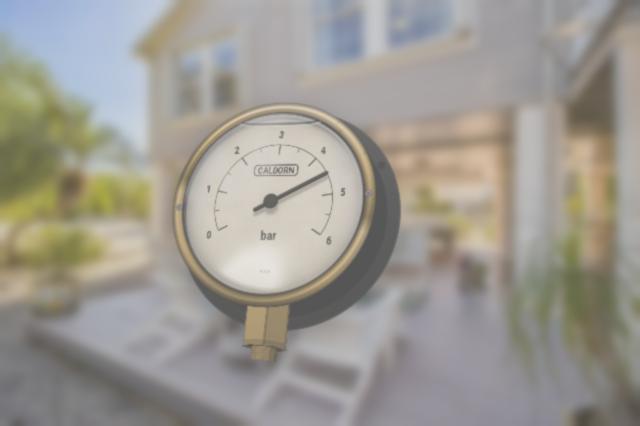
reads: 4.5
